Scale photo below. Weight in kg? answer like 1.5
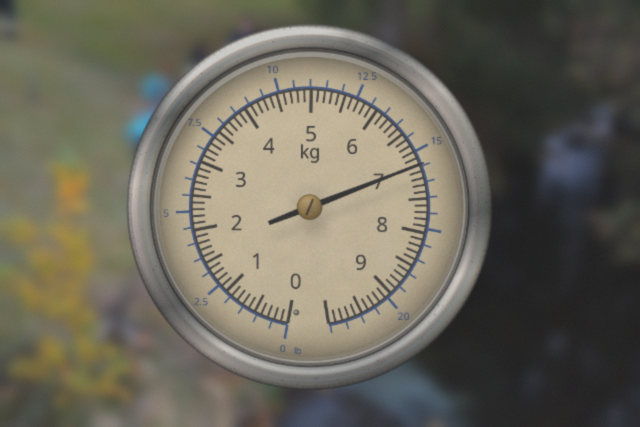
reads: 7
